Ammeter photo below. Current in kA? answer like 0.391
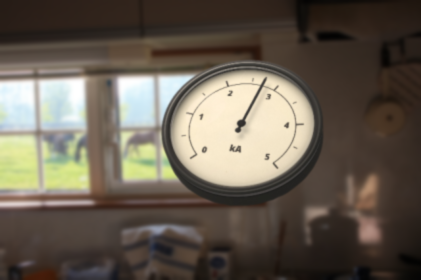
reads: 2.75
